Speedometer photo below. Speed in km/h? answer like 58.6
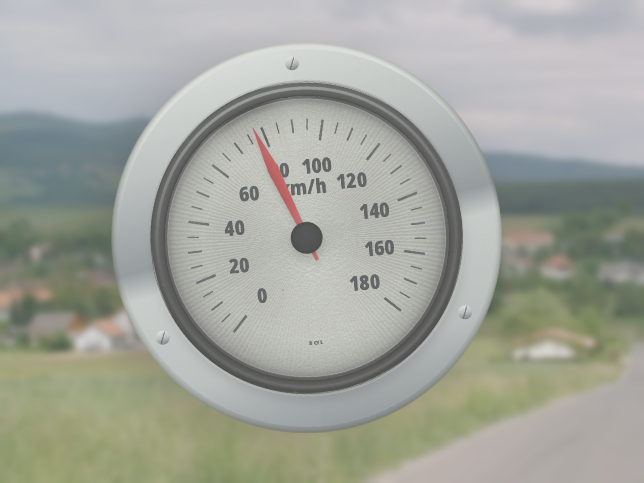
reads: 77.5
